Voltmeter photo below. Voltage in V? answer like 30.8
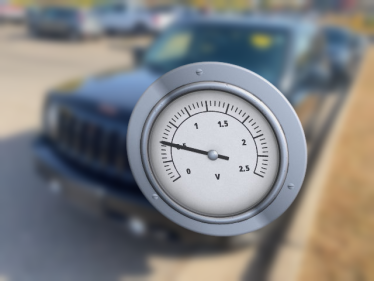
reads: 0.5
